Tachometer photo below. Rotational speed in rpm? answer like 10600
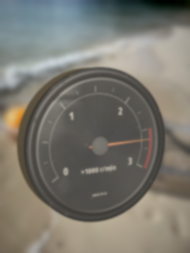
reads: 2625
